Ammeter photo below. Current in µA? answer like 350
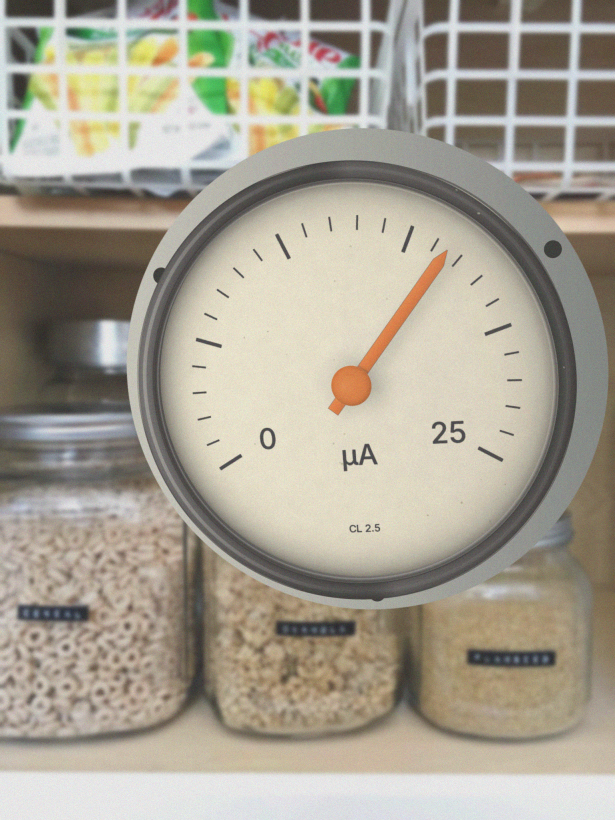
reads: 16.5
